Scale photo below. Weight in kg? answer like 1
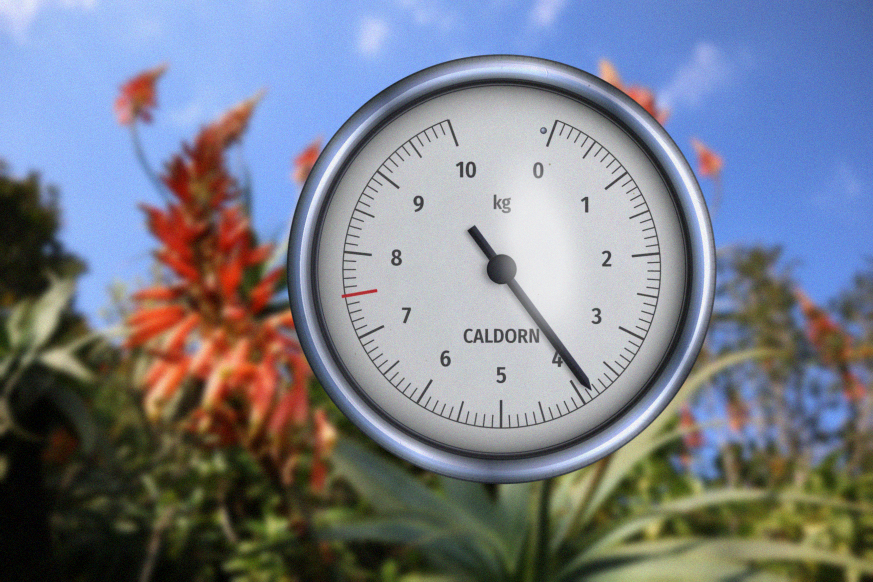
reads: 3.85
